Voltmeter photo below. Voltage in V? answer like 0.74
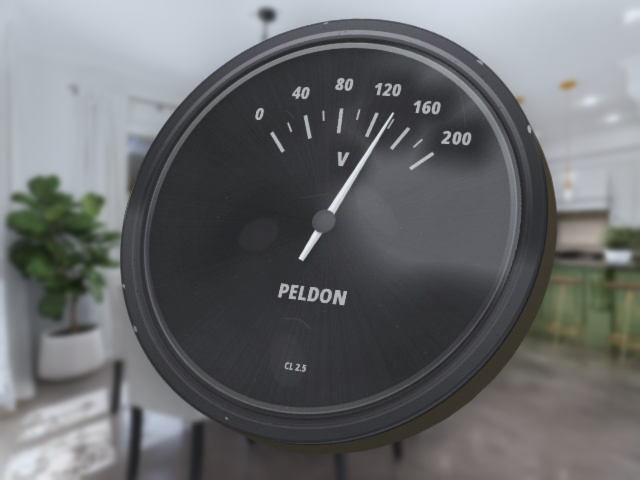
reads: 140
